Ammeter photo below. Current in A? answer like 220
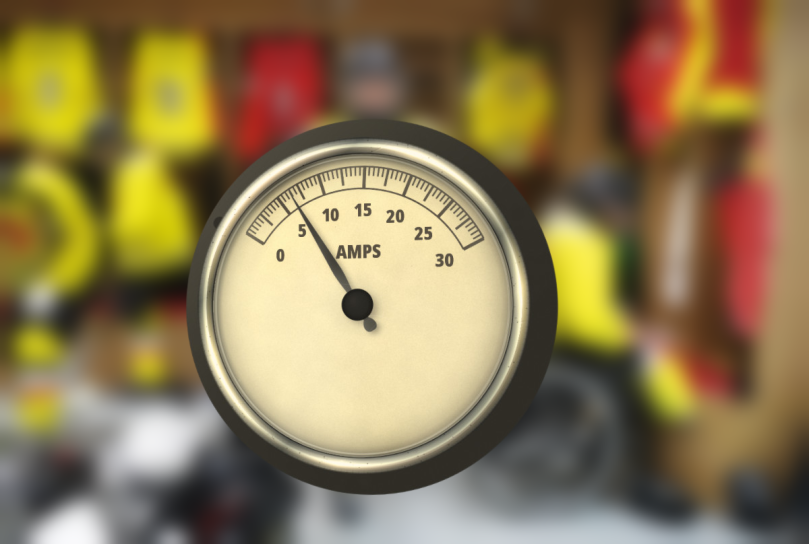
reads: 6.5
